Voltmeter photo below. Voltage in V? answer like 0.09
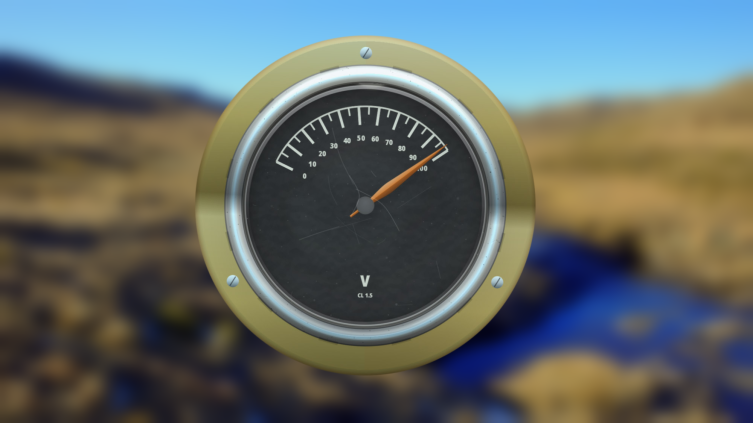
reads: 97.5
